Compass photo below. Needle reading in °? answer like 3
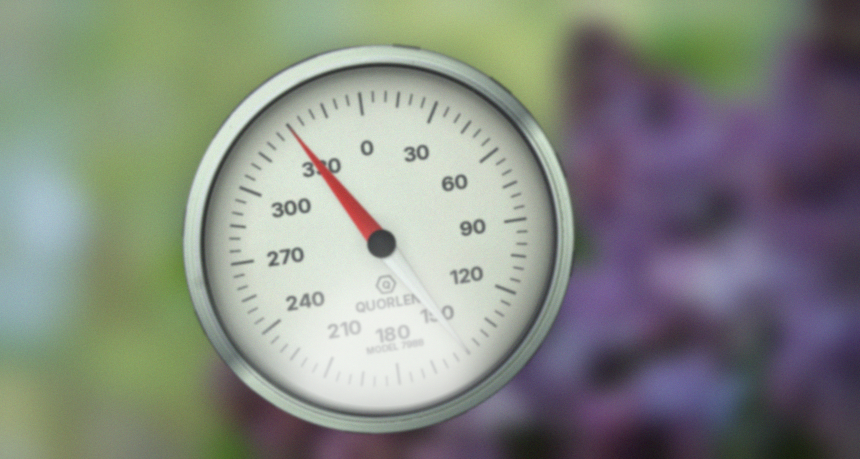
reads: 330
